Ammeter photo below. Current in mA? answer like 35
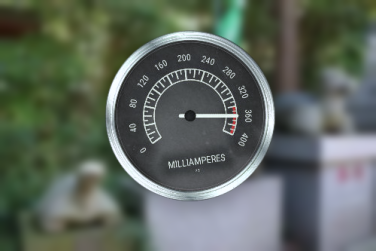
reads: 360
